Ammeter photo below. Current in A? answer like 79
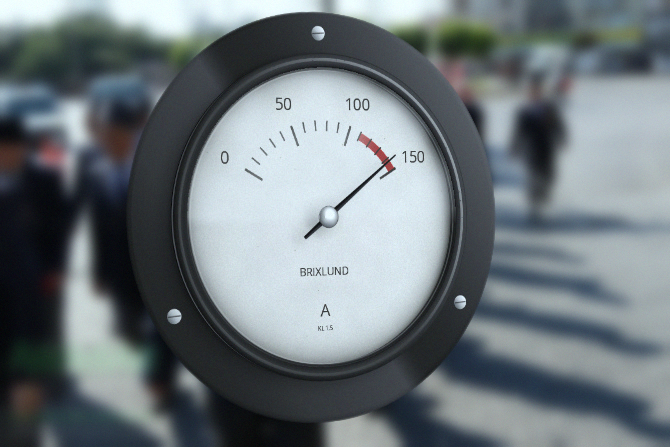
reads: 140
